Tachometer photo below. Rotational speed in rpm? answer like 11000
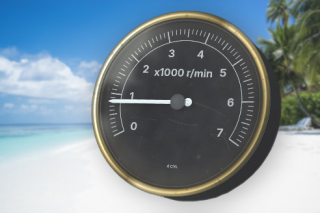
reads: 800
